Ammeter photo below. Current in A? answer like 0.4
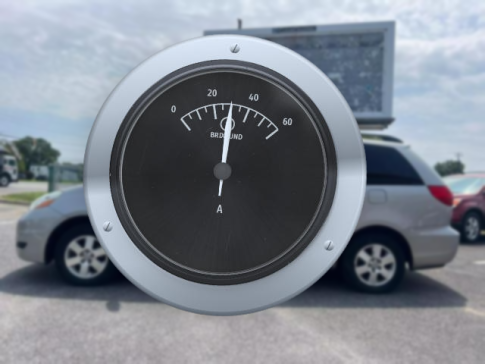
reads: 30
